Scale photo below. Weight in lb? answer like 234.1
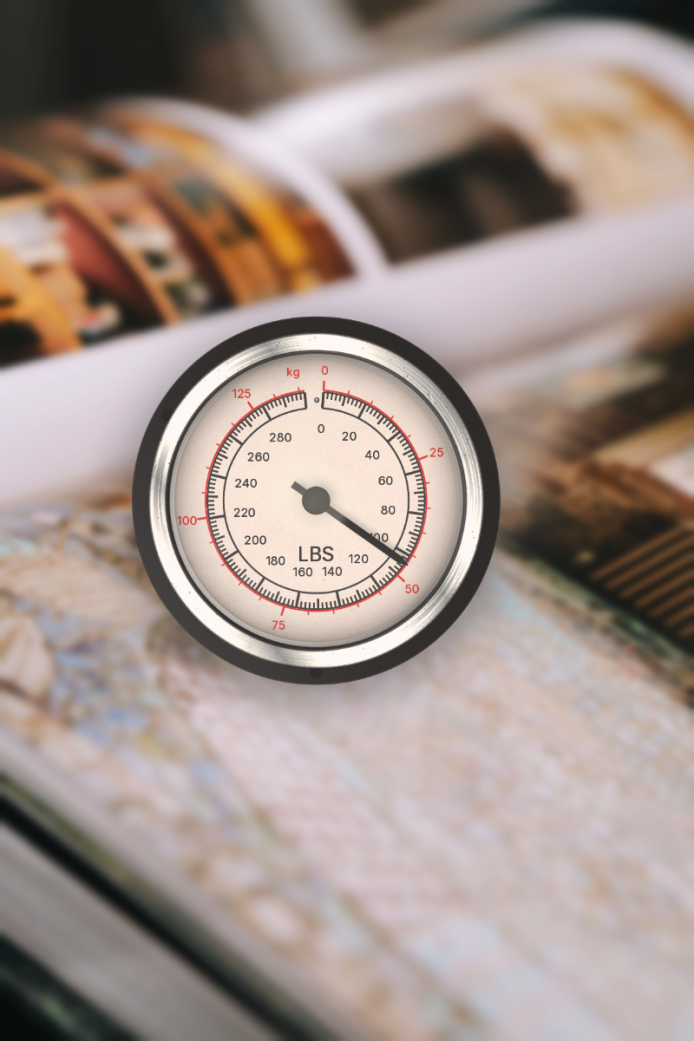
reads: 104
